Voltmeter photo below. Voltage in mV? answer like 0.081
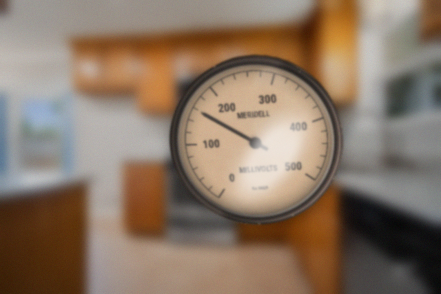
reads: 160
